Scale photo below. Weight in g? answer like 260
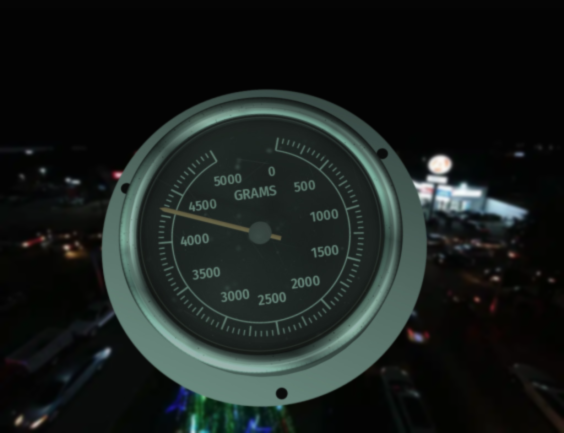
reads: 4300
